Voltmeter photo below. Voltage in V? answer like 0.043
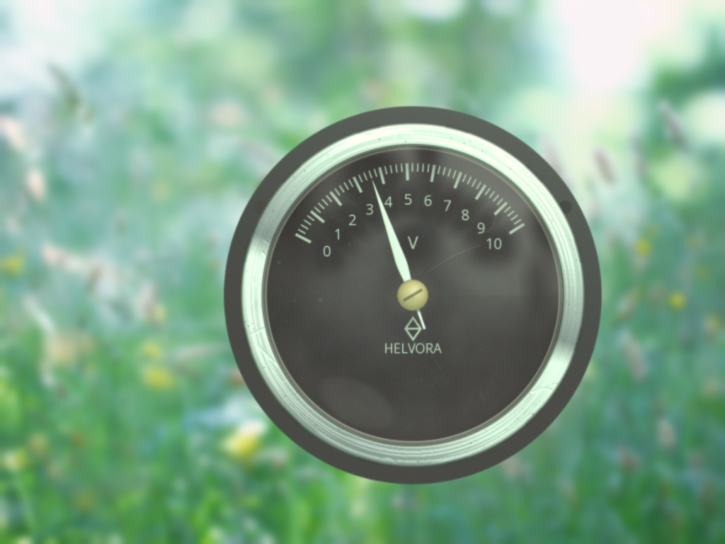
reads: 3.6
